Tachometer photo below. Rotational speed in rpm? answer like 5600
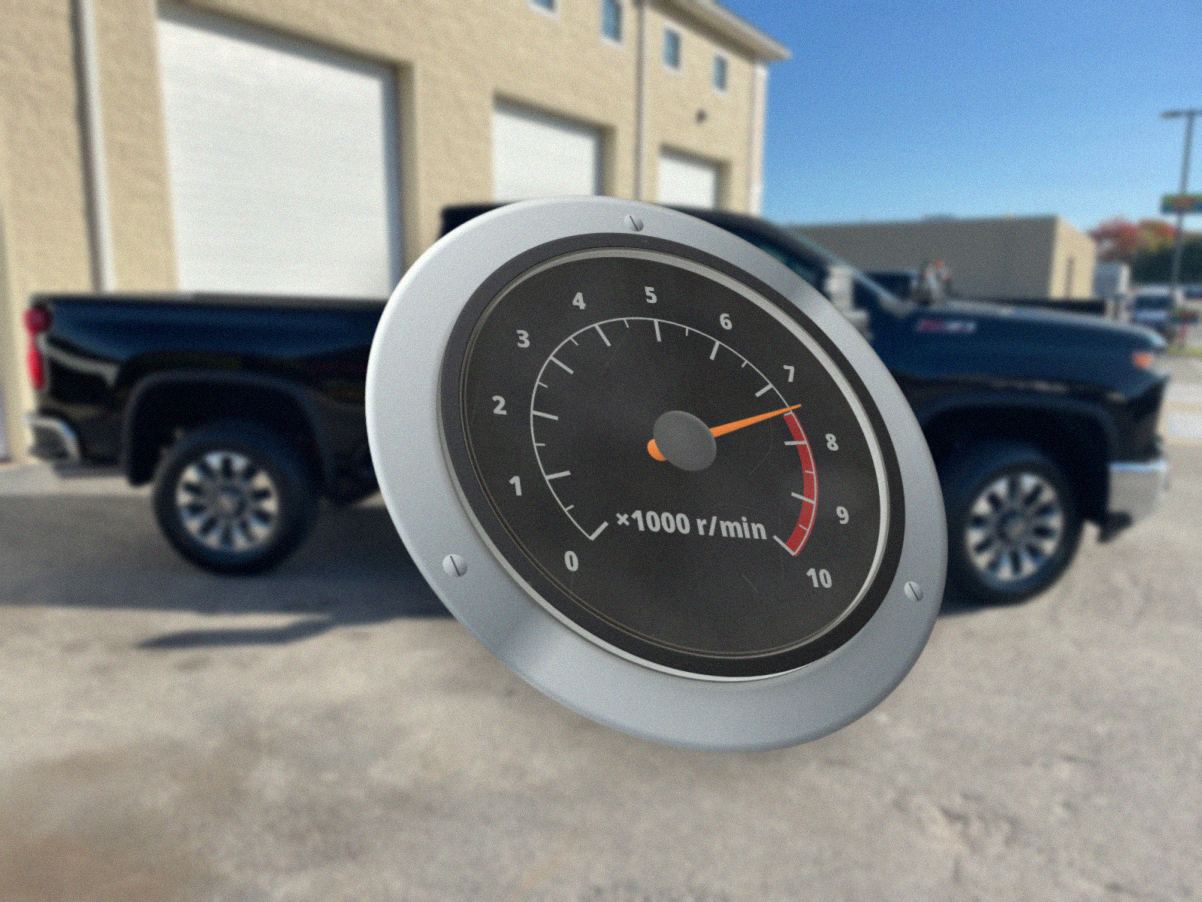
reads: 7500
